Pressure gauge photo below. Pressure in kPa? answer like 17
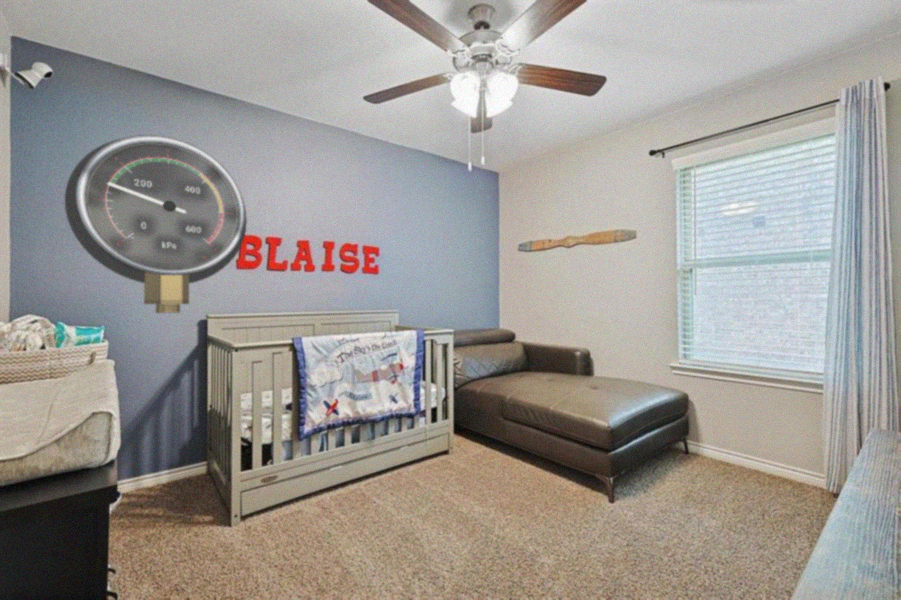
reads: 140
